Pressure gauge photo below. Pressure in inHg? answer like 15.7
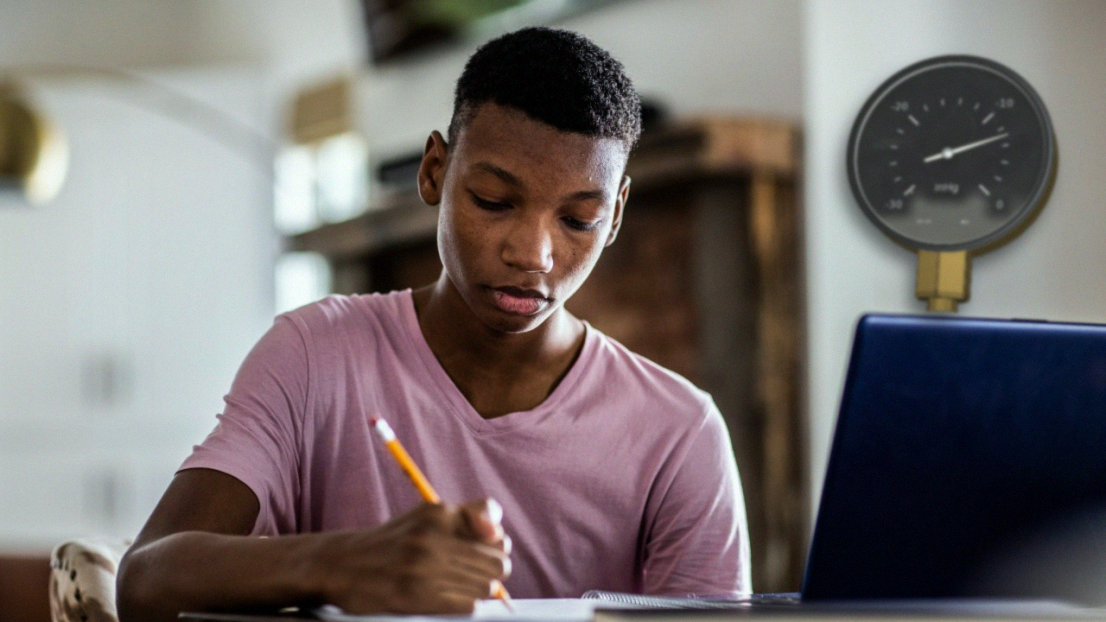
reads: -7
